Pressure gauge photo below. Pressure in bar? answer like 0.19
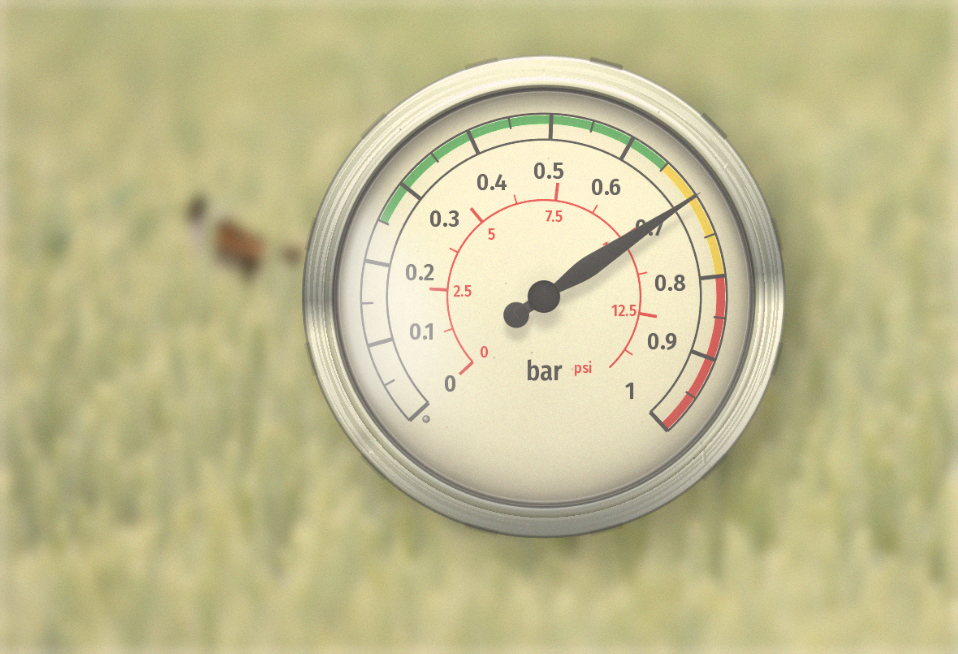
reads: 0.7
